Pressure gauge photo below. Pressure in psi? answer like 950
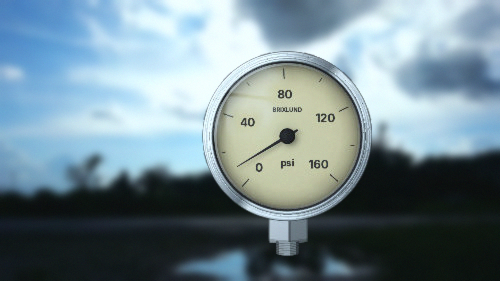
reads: 10
